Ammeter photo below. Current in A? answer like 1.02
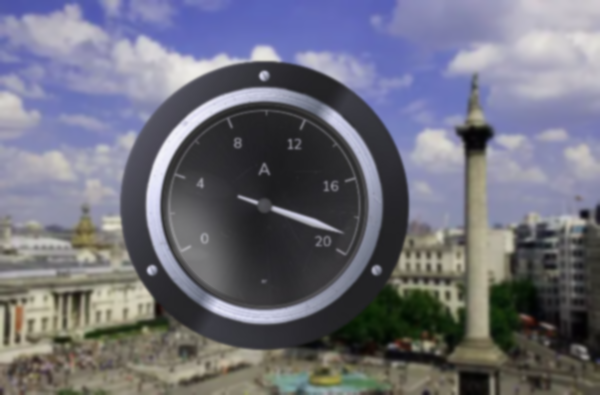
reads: 19
